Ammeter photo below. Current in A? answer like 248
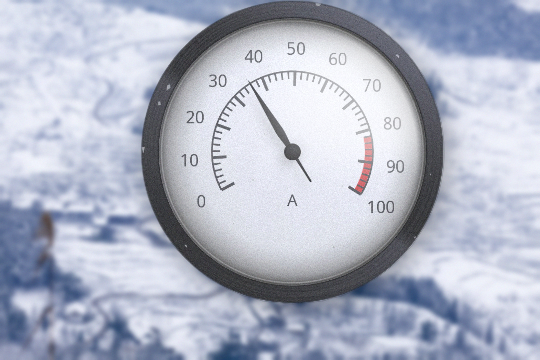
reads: 36
